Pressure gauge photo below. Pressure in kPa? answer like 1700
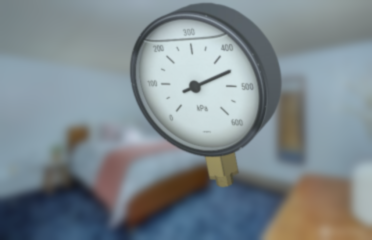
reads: 450
